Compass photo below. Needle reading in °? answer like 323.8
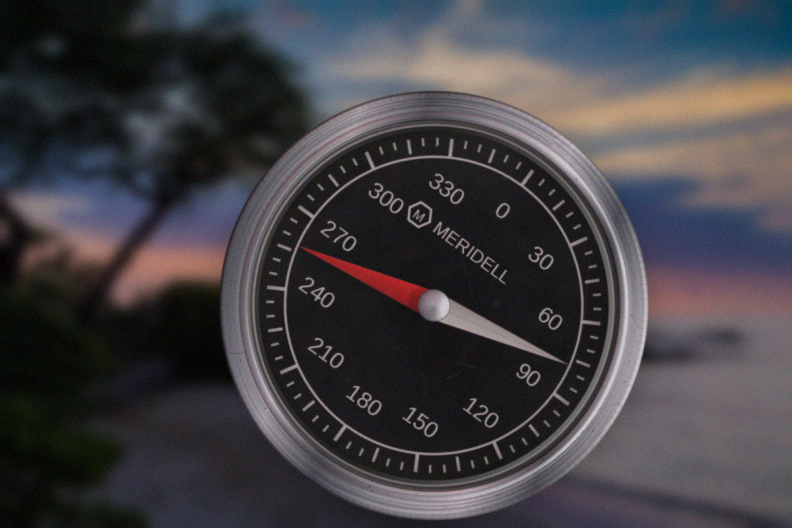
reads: 257.5
